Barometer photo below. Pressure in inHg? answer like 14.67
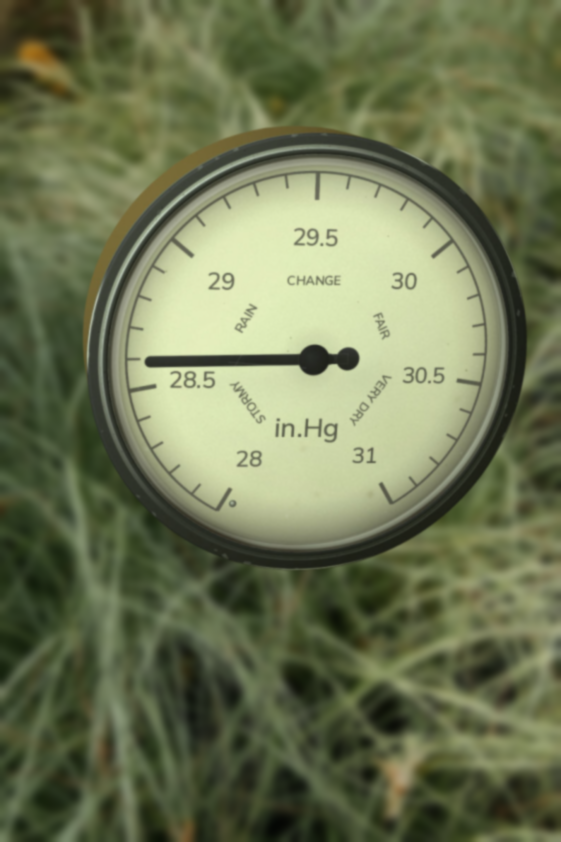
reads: 28.6
